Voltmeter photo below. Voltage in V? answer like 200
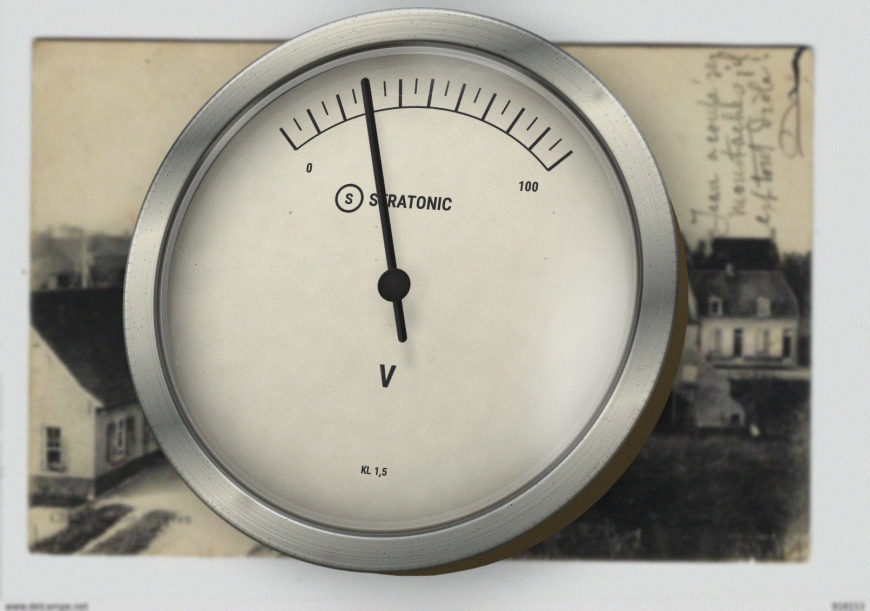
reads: 30
